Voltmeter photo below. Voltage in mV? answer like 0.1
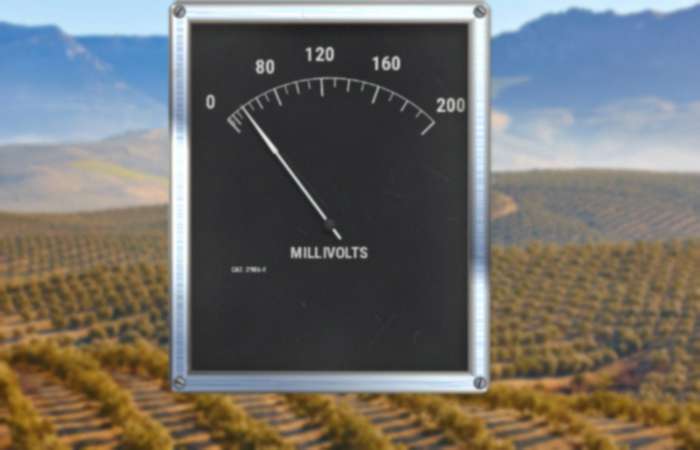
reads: 40
